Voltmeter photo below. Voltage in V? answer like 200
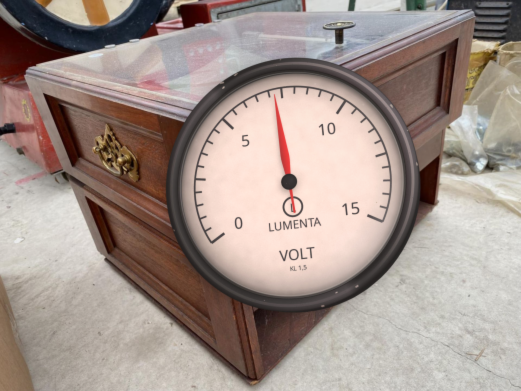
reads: 7.25
